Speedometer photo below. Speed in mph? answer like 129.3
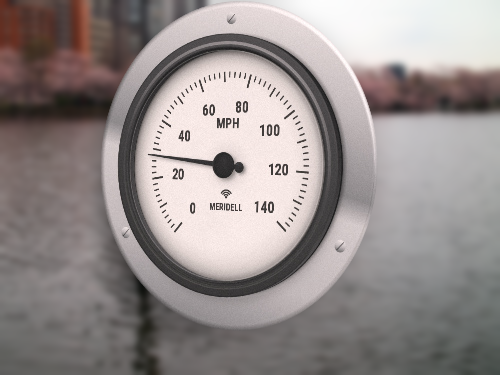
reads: 28
